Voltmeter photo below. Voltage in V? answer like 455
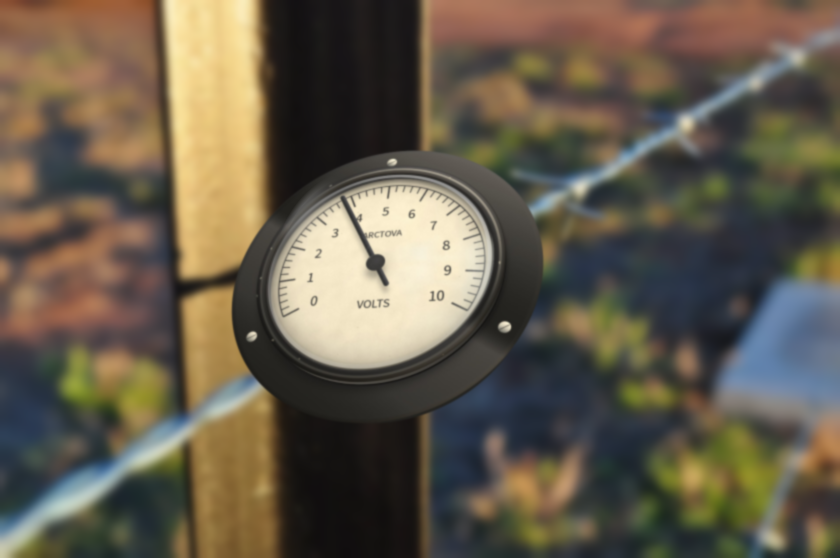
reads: 3.8
